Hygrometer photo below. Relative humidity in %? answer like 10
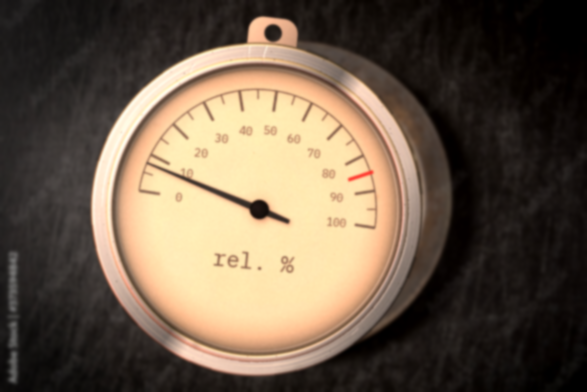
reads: 7.5
